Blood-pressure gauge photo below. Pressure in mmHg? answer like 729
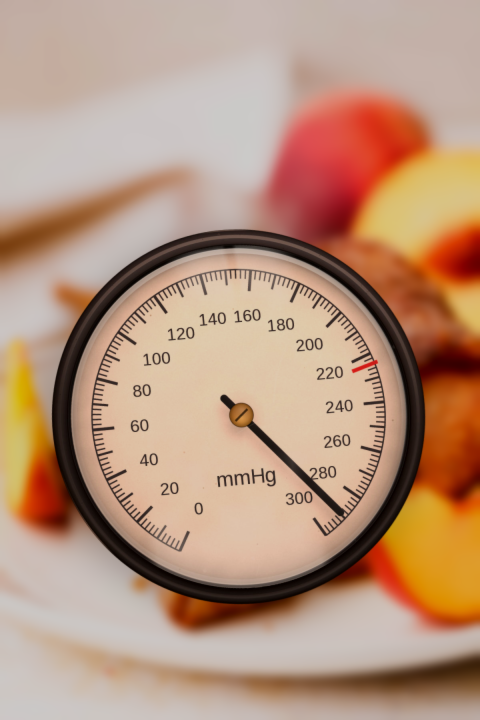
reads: 290
